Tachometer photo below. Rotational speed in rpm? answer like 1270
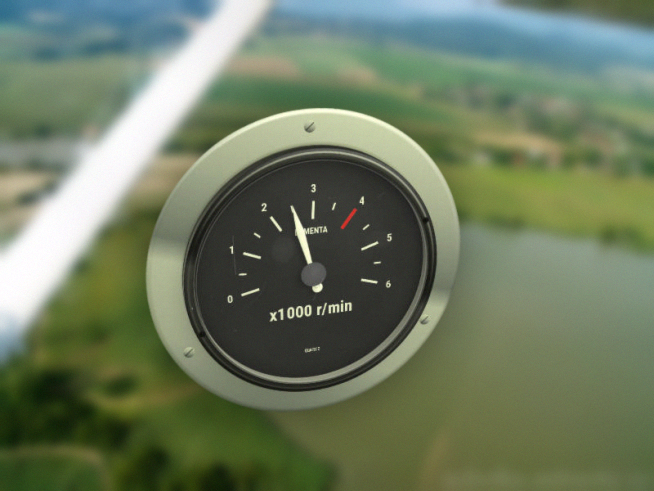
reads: 2500
